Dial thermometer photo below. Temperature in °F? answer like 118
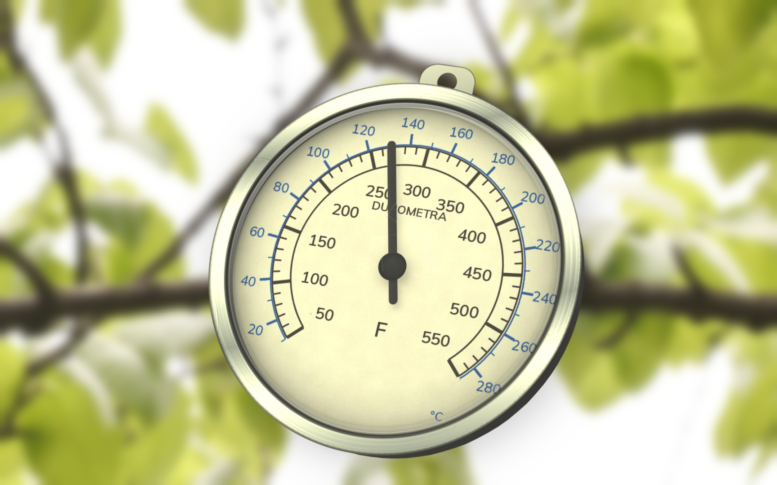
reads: 270
